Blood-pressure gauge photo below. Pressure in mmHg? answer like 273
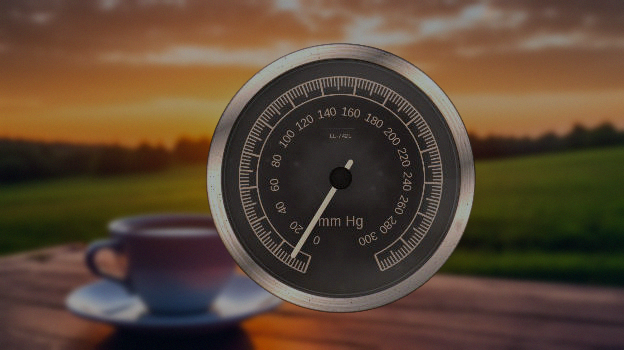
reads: 10
